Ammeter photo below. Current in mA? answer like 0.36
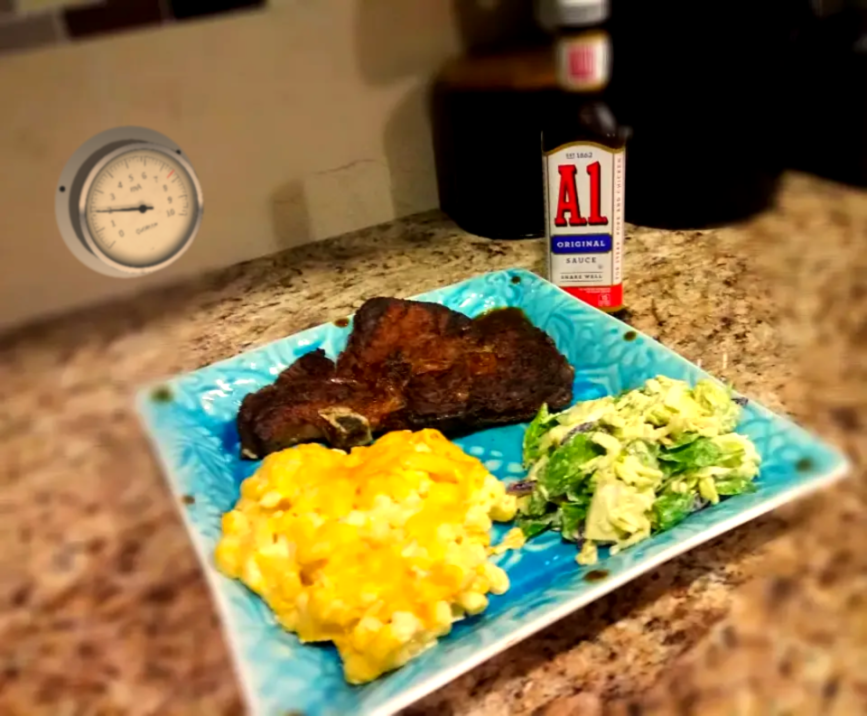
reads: 2
